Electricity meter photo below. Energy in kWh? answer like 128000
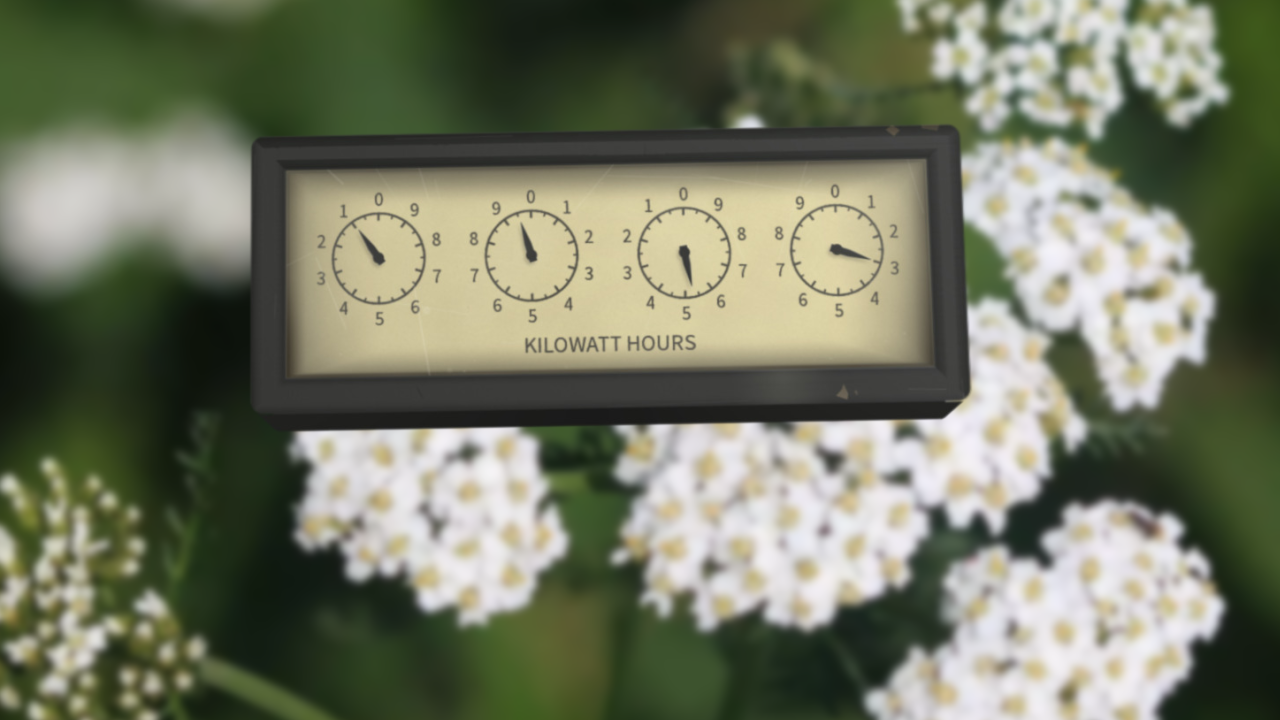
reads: 953
